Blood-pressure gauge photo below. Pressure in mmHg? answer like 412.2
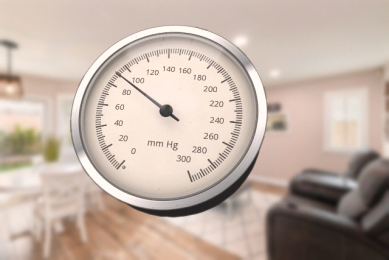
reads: 90
